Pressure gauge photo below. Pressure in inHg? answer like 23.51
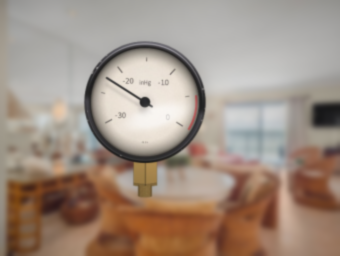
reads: -22.5
